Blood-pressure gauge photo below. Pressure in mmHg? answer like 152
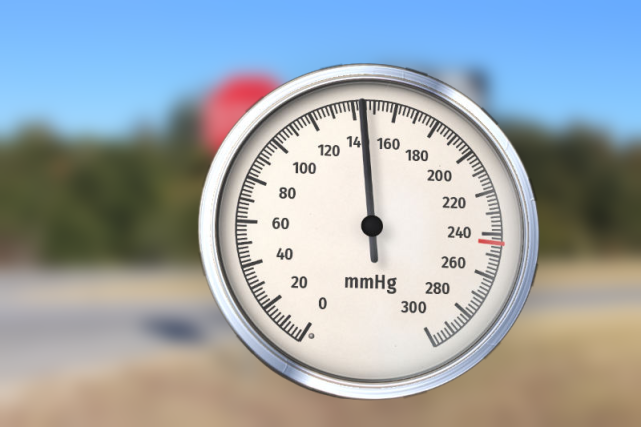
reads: 144
